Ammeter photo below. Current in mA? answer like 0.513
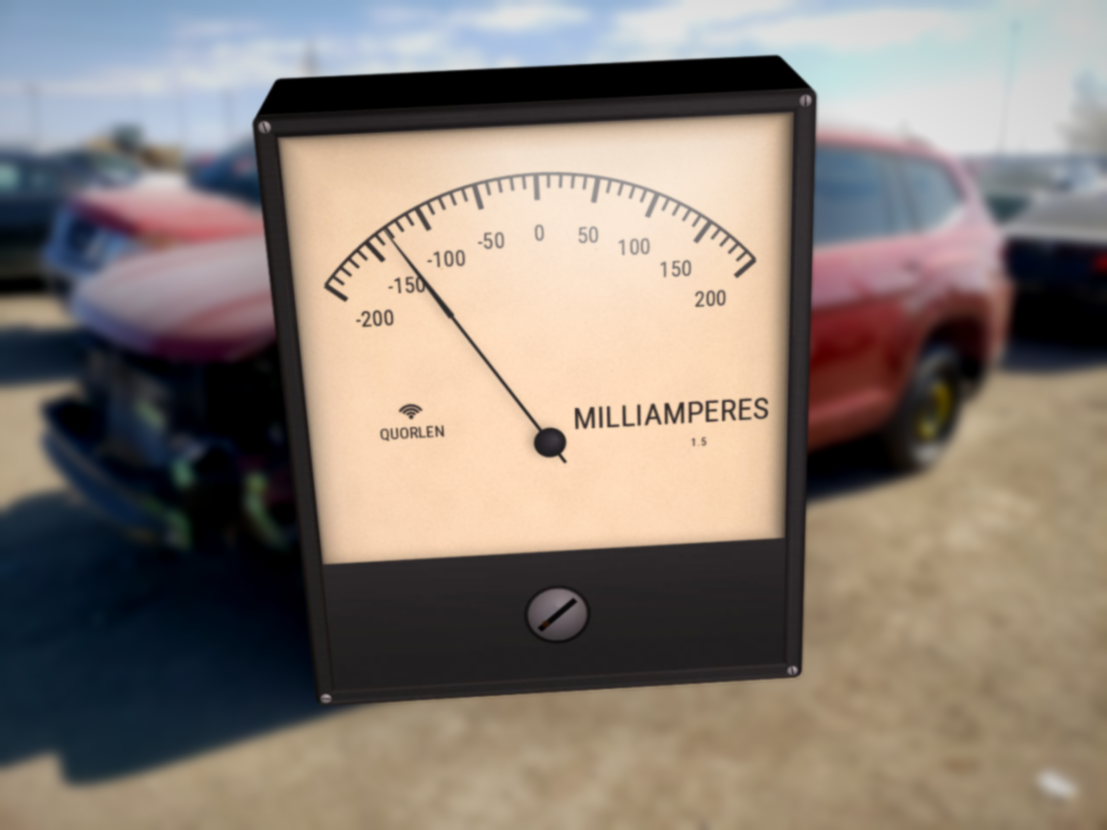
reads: -130
